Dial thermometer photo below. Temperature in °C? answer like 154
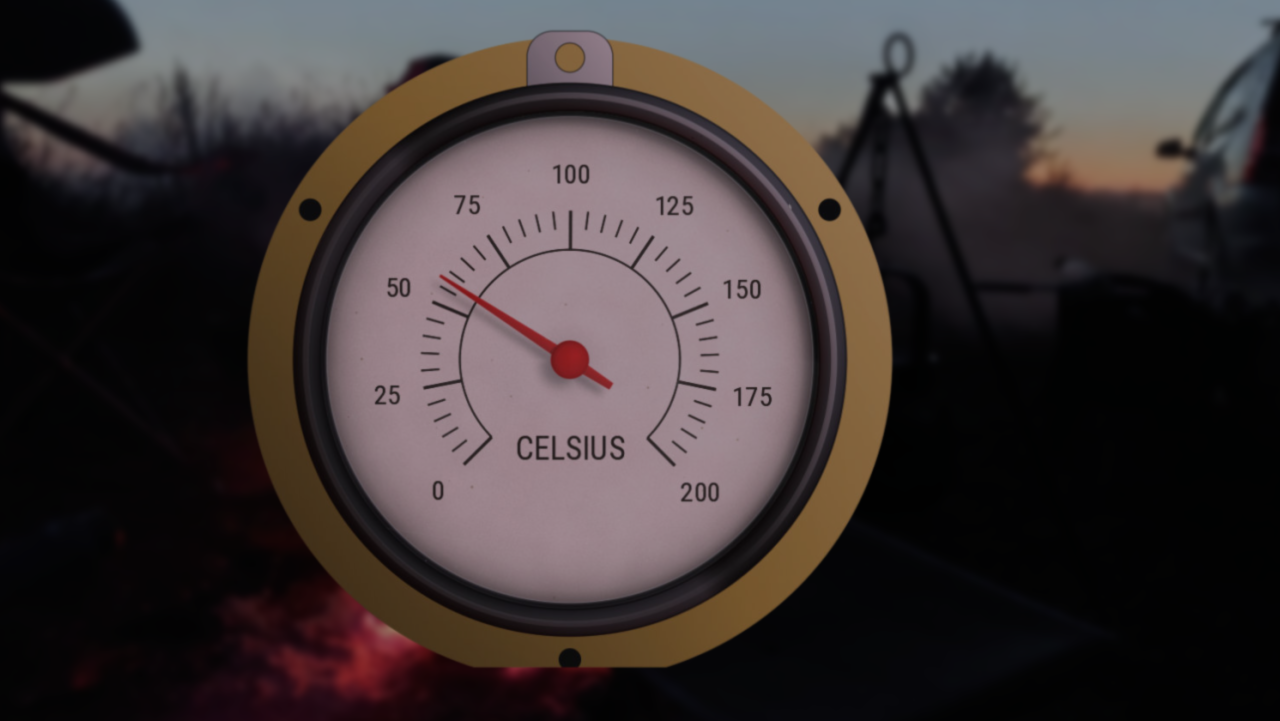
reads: 57.5
